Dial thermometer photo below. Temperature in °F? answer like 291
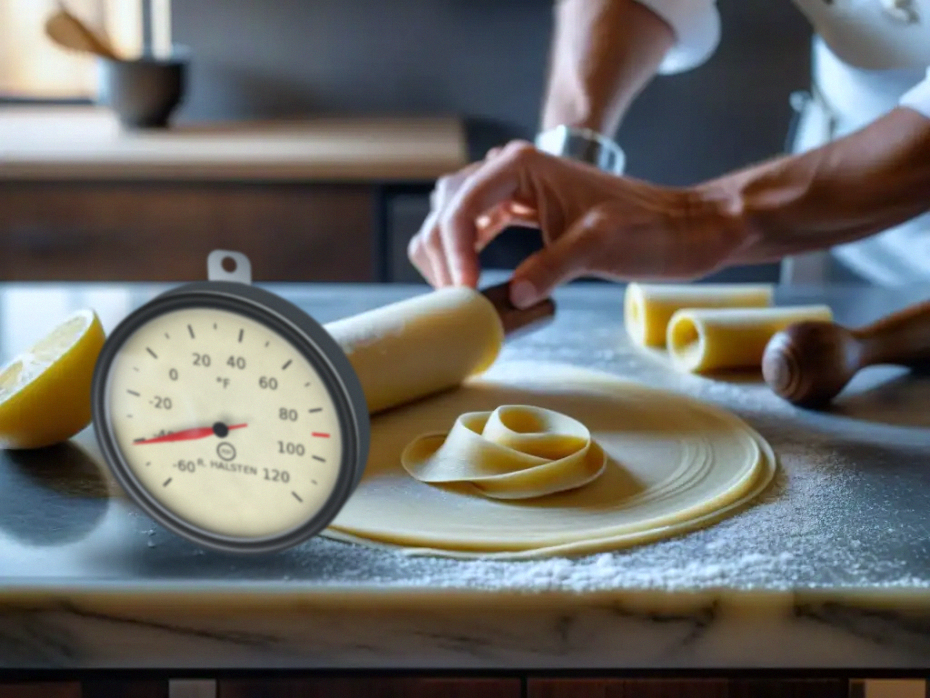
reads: -40
